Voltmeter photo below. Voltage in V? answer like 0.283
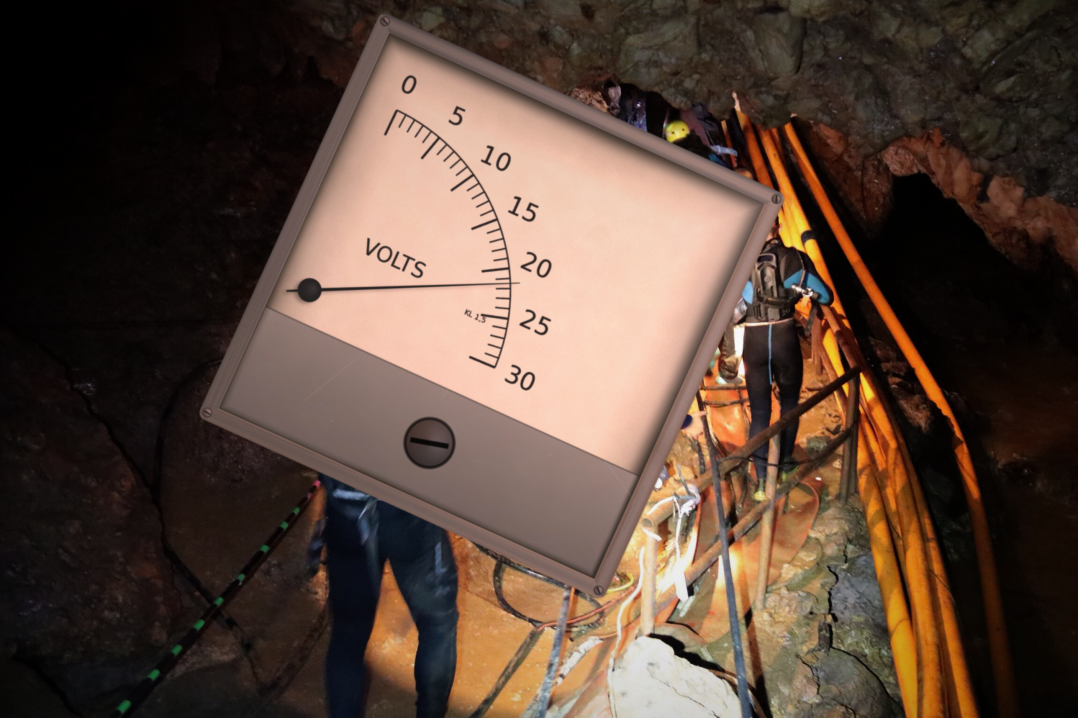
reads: 21.5
